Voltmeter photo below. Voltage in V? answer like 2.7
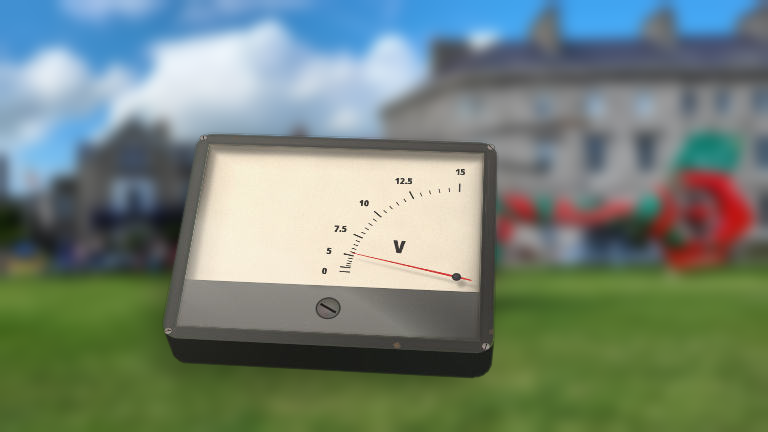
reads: 5
